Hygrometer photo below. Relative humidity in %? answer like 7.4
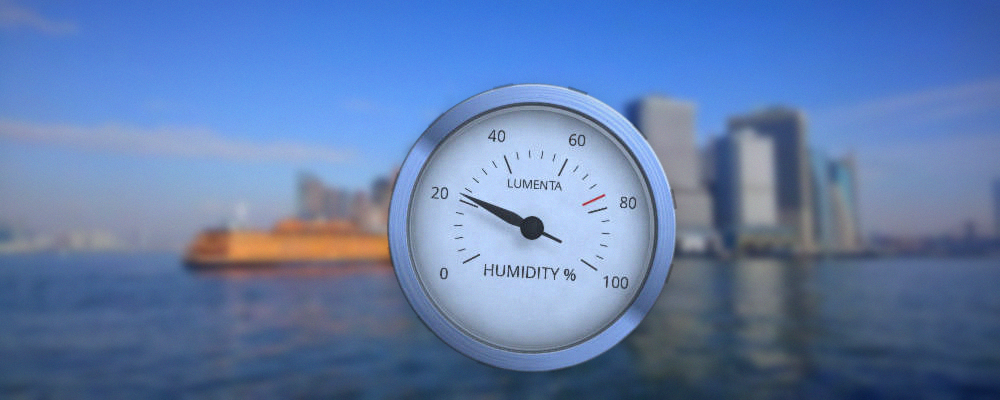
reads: 22
